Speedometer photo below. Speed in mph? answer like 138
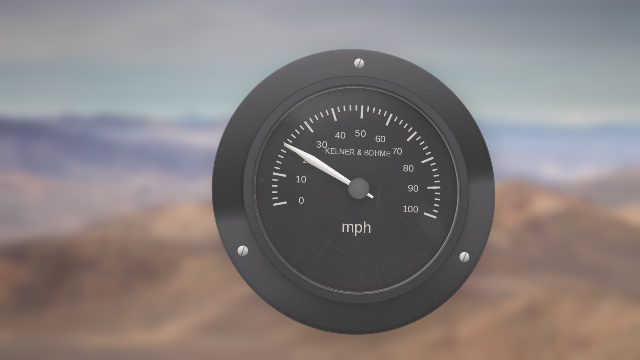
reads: 20
